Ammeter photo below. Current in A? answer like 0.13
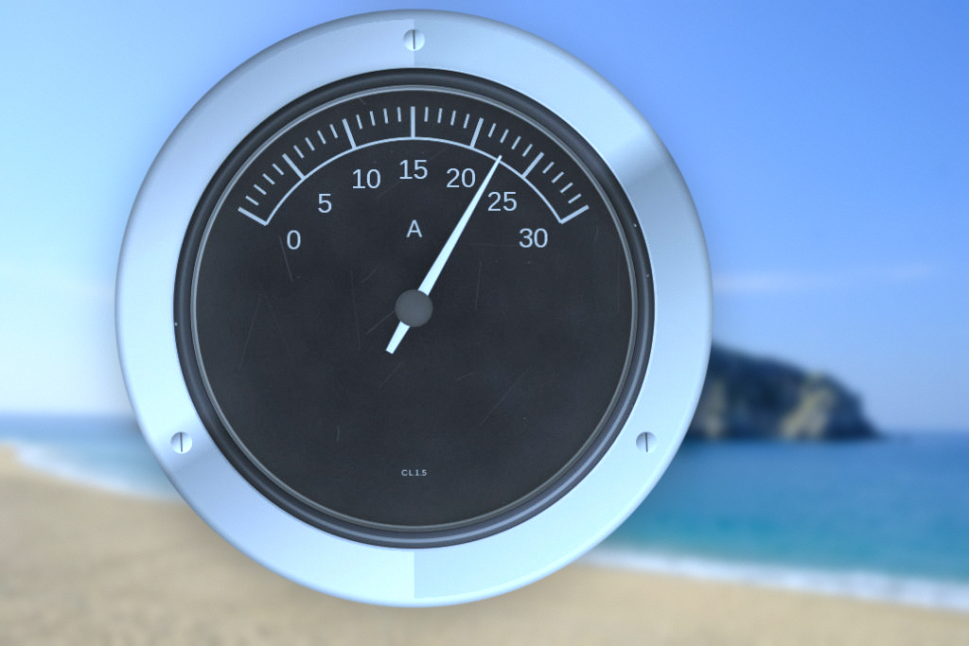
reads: 22.5
